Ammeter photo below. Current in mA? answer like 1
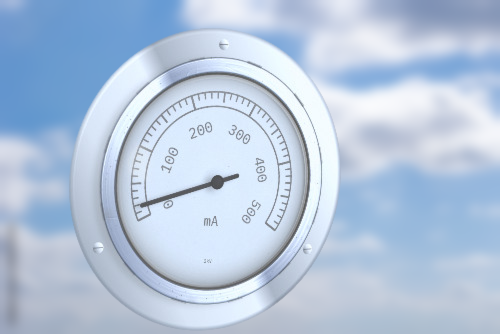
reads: 20
